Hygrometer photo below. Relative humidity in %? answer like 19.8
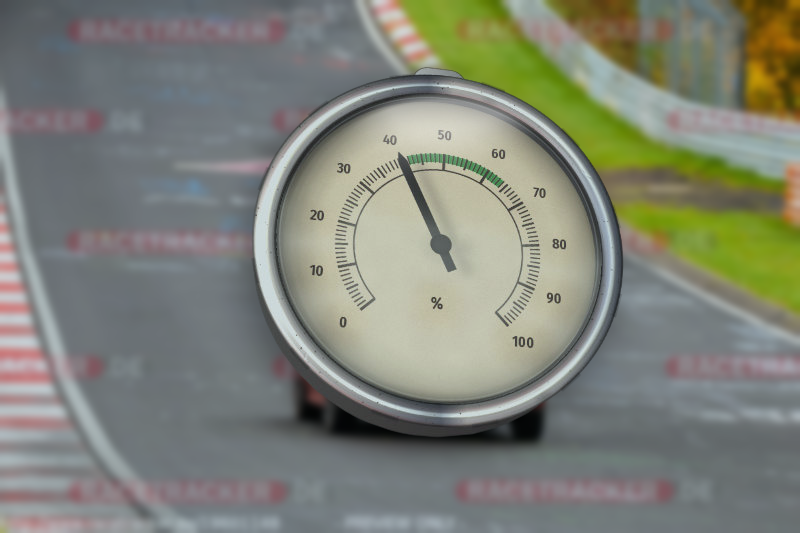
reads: 40
